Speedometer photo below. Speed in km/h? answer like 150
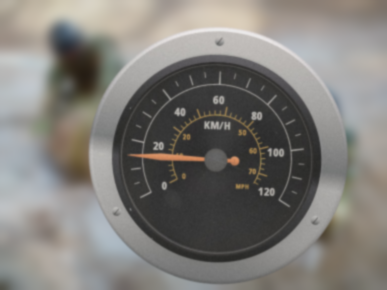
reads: 15
